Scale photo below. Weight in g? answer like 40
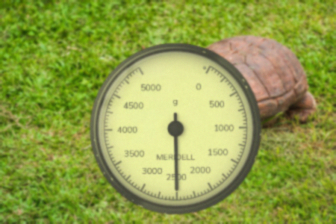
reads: 2500
